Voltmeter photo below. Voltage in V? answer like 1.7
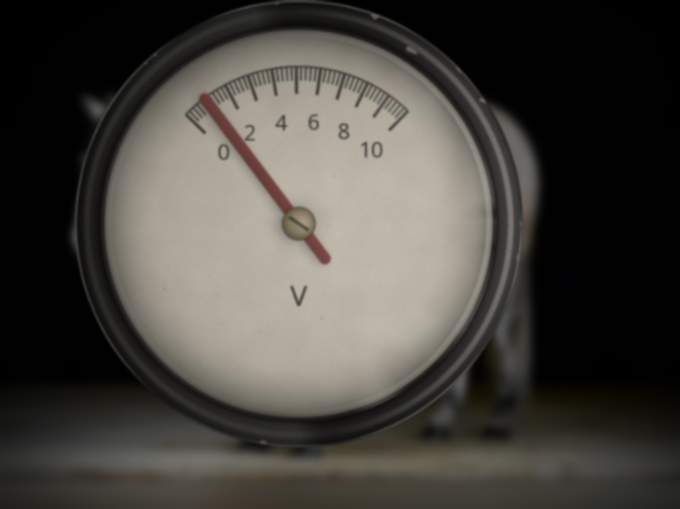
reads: 1
